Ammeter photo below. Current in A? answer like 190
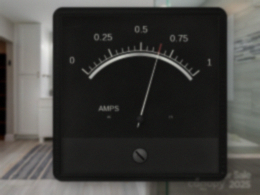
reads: 0.65
